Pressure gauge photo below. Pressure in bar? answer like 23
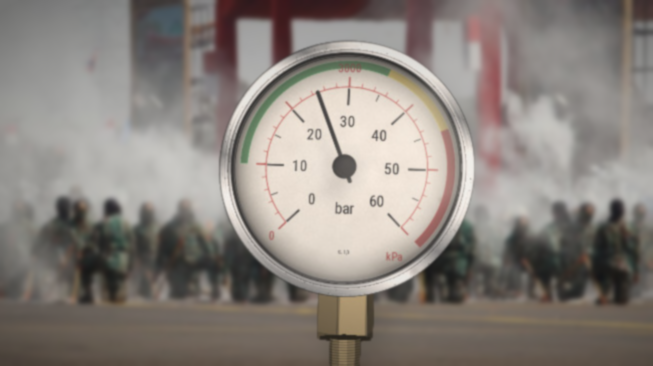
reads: 25
